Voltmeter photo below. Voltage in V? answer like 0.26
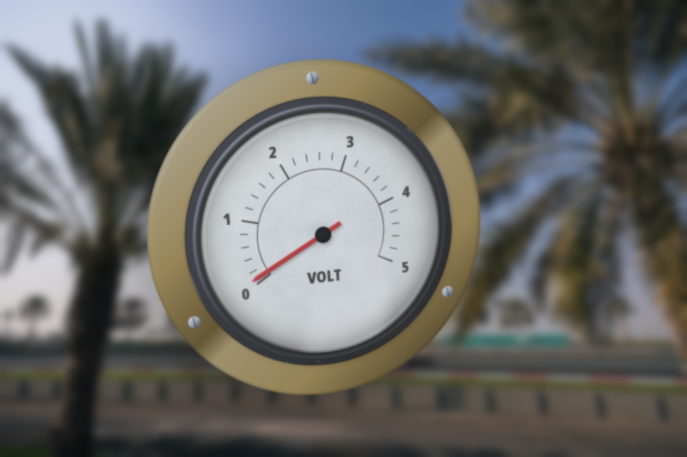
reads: 0.1
